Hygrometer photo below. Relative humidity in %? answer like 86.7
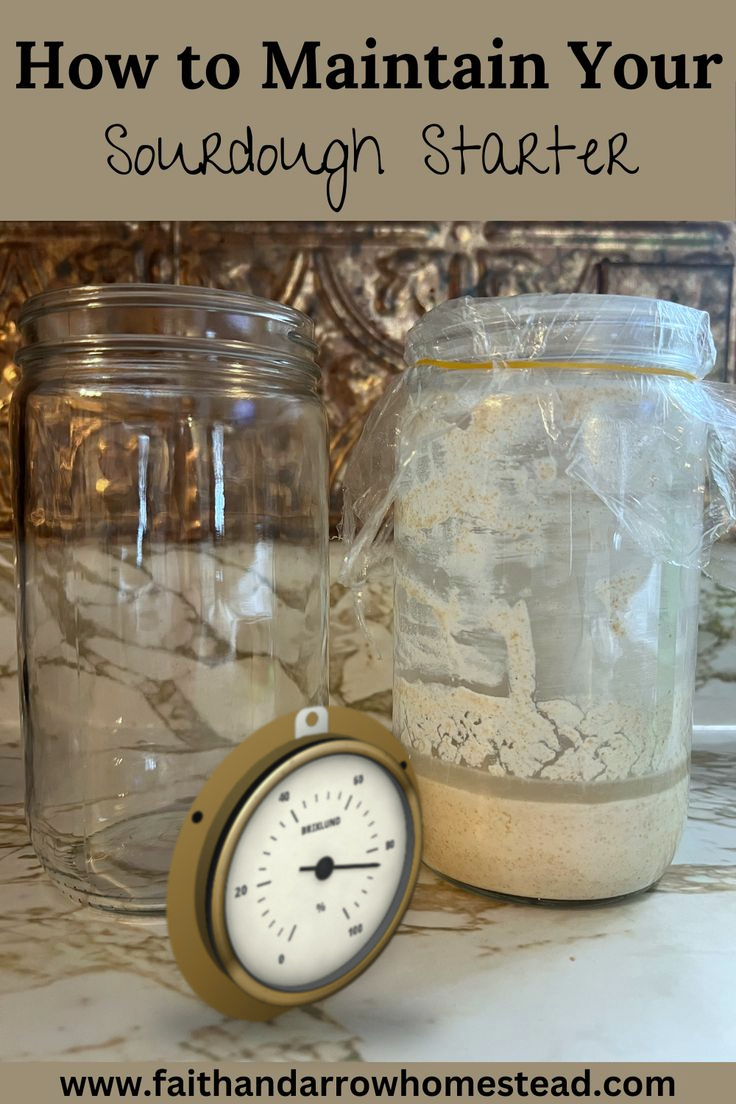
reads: 84
